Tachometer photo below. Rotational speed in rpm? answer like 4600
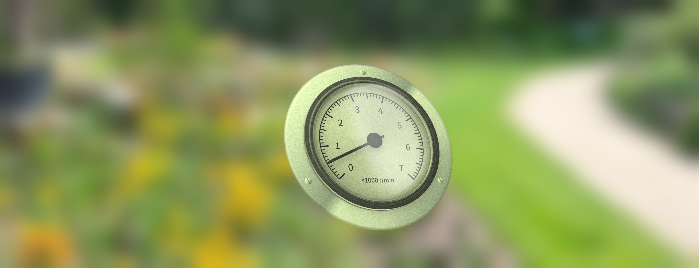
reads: 500
